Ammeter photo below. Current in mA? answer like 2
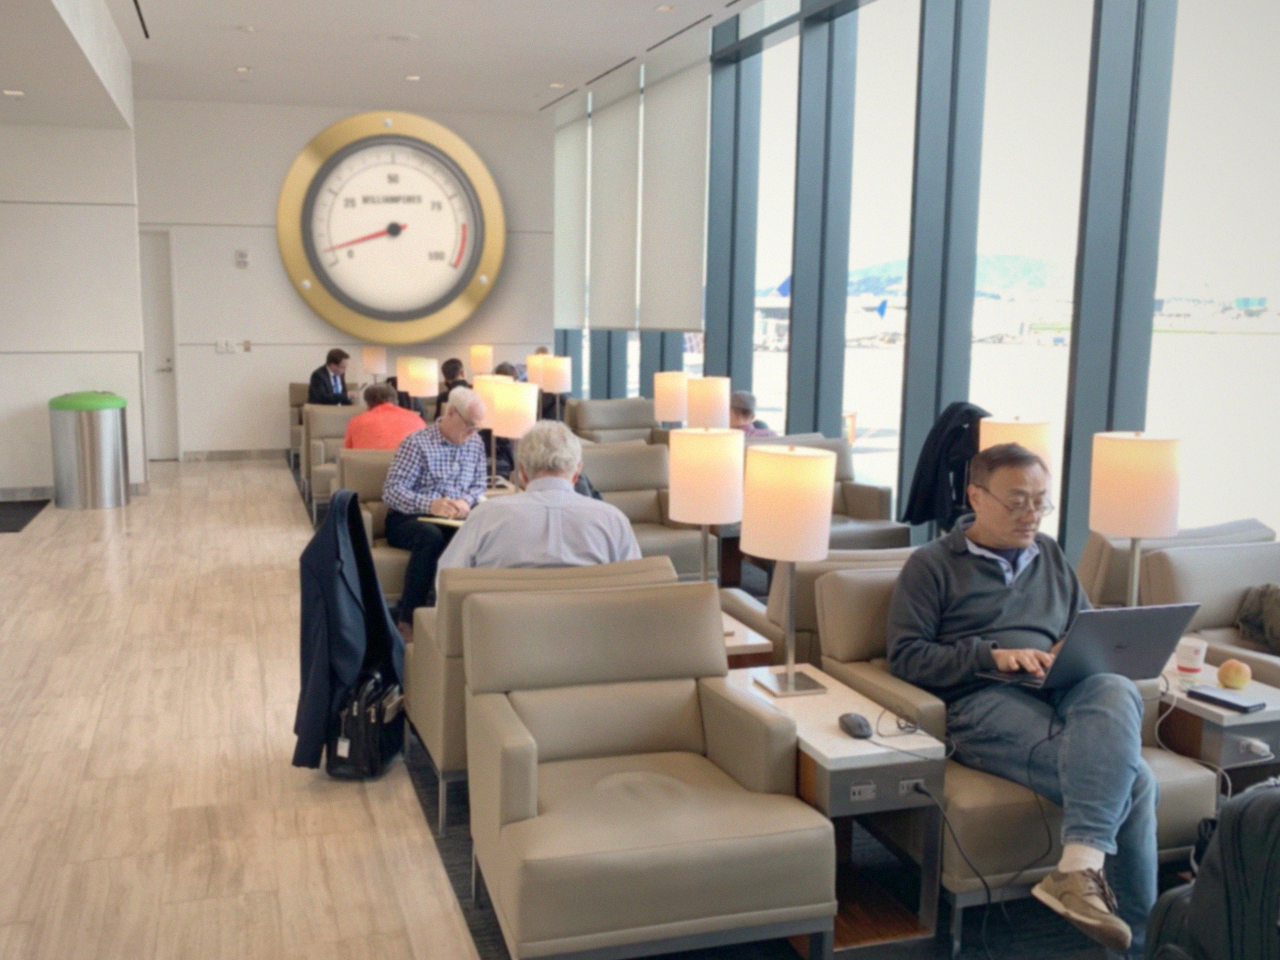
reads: 5
